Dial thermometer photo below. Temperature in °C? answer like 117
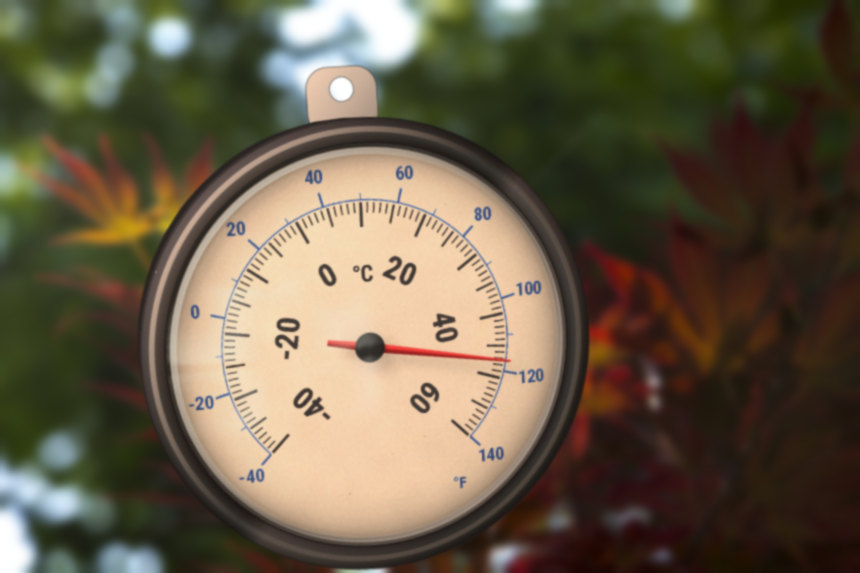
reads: 47
